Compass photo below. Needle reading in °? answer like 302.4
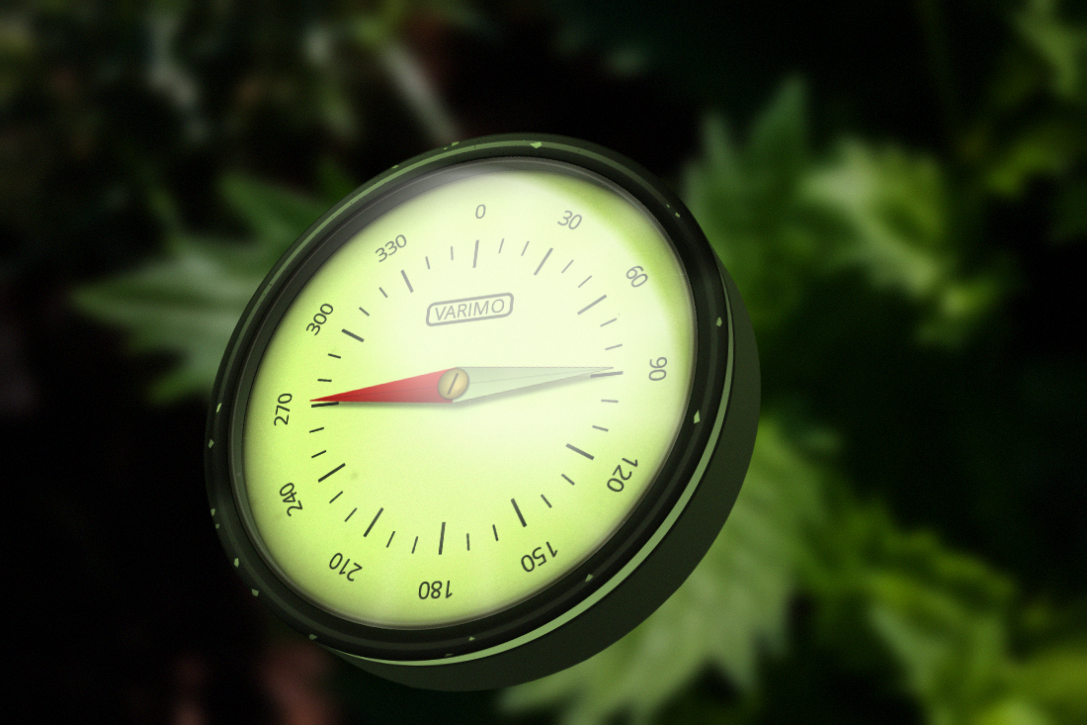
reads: 270
